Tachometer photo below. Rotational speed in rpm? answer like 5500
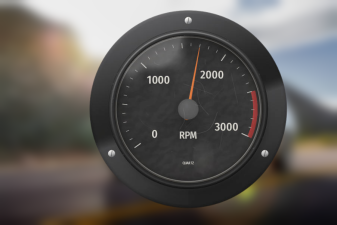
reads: 1700
